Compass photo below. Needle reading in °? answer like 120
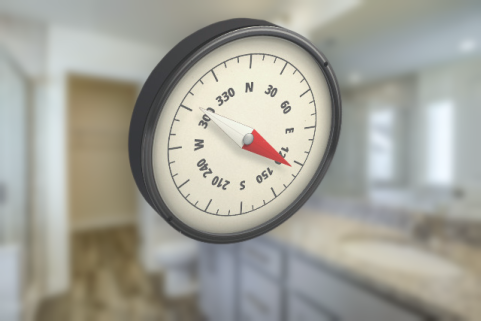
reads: 125
